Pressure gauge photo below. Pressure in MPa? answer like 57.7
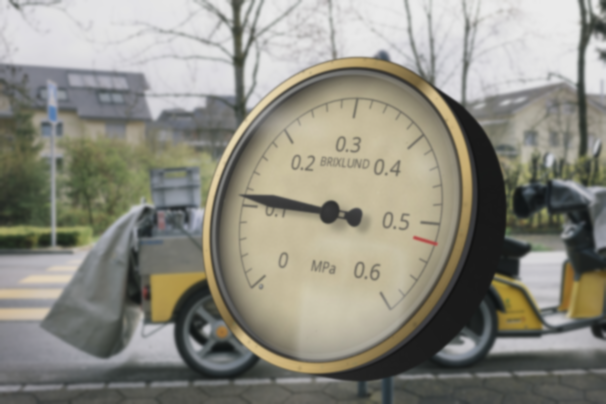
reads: 0.11
